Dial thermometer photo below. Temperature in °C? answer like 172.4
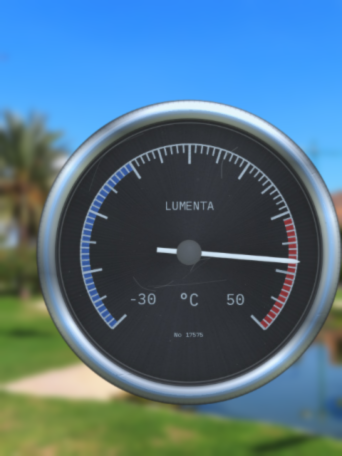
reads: 38
